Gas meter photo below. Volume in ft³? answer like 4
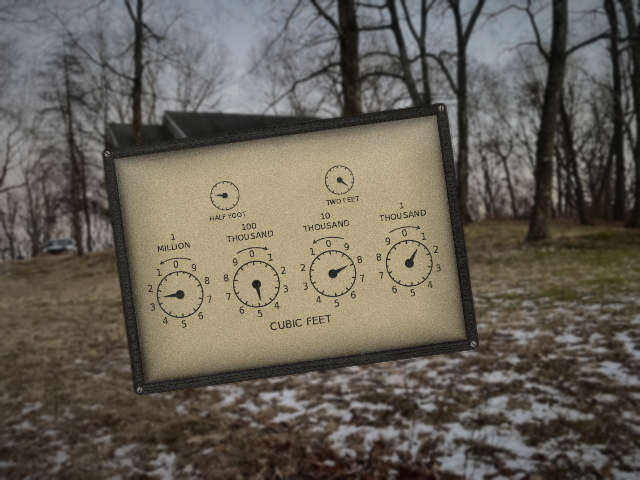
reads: 248100
